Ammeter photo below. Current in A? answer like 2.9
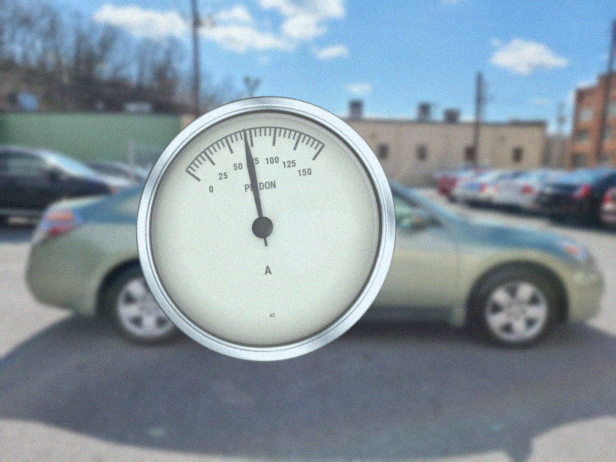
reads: 70
